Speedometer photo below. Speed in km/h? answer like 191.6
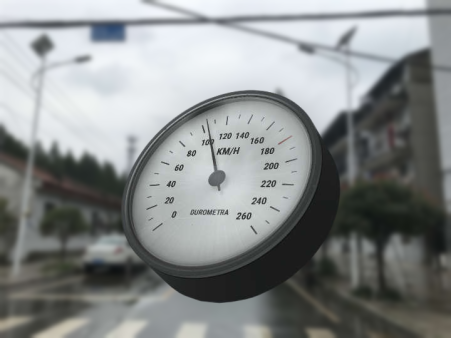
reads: 105
